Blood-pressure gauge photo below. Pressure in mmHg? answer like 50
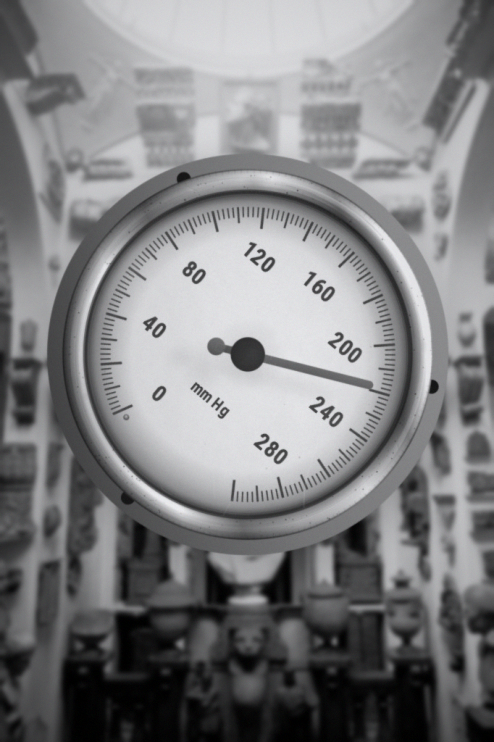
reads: 218
